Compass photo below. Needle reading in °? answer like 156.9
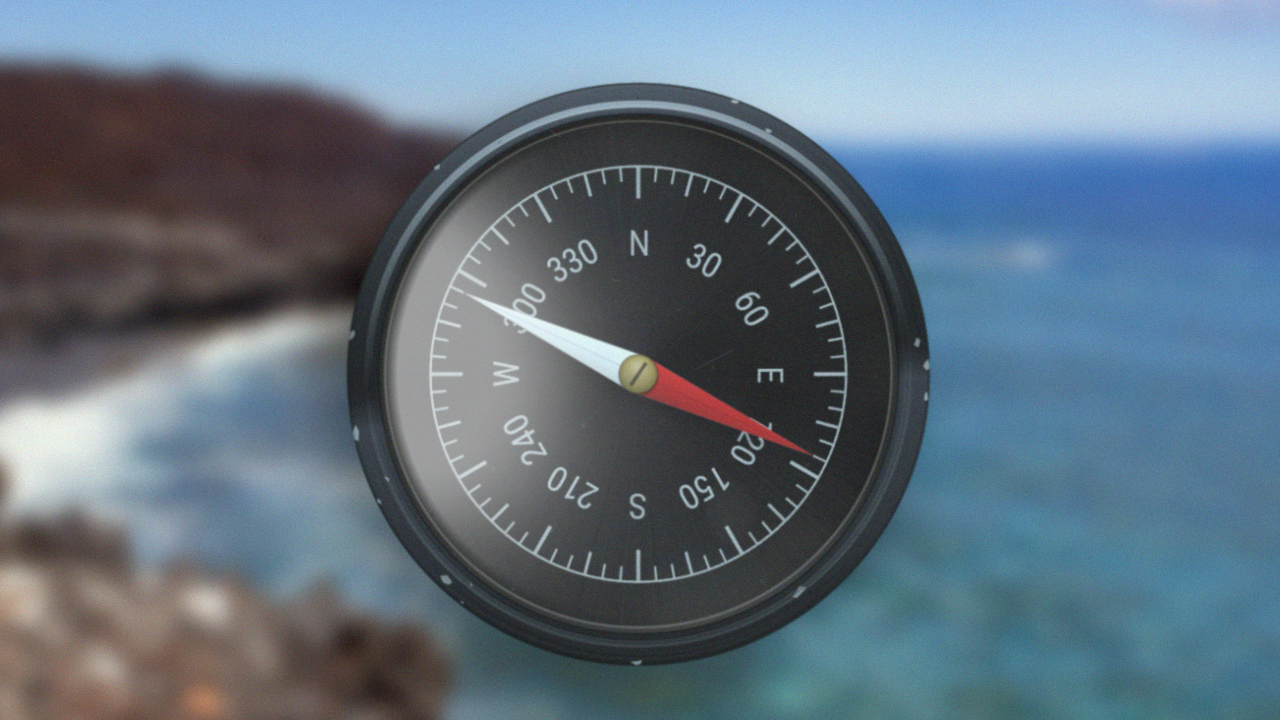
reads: 115
